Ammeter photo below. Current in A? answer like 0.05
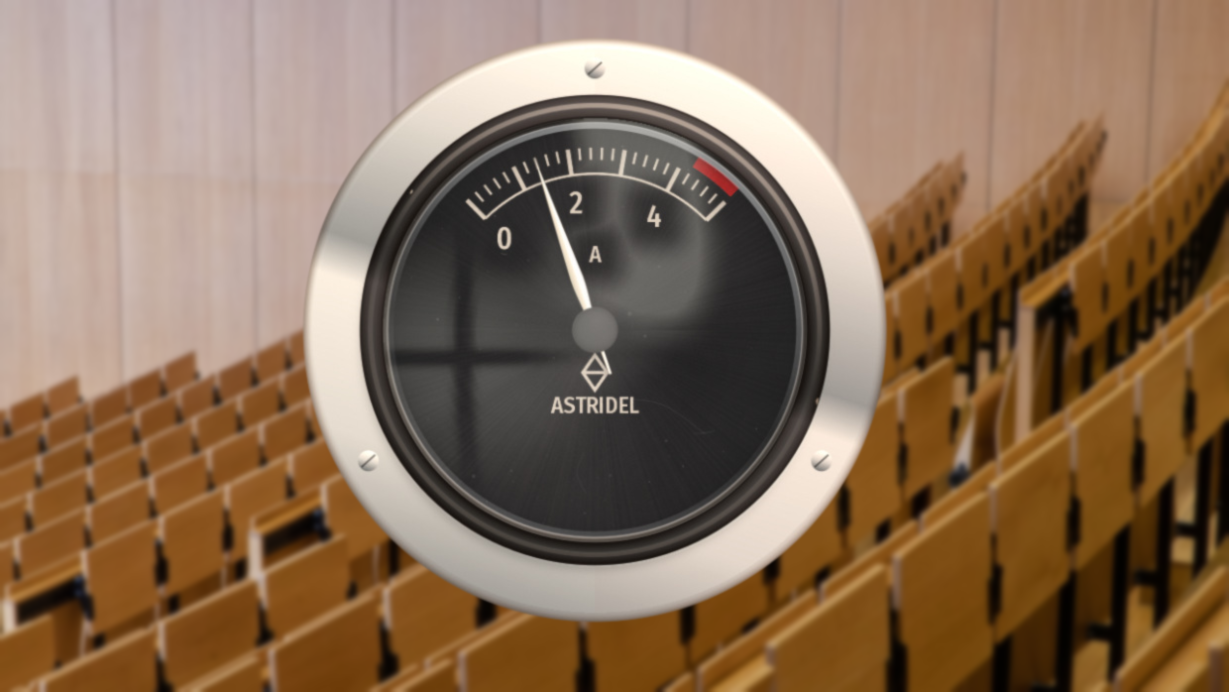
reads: 1.4
